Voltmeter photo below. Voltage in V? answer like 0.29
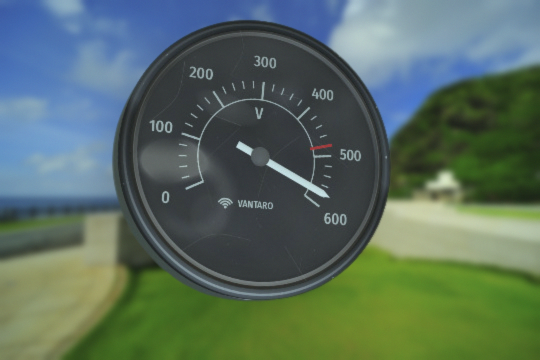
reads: 580
